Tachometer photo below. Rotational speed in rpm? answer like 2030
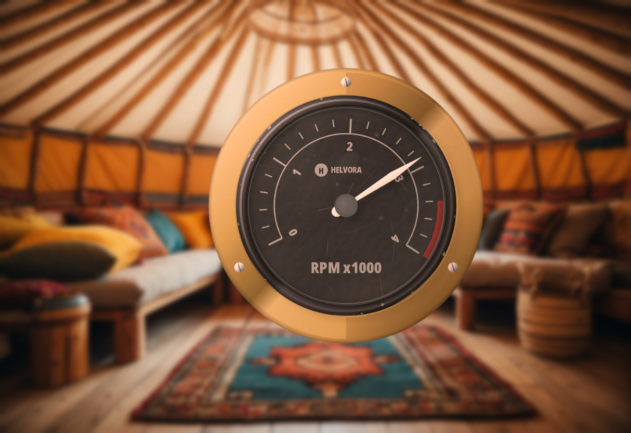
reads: 2900
